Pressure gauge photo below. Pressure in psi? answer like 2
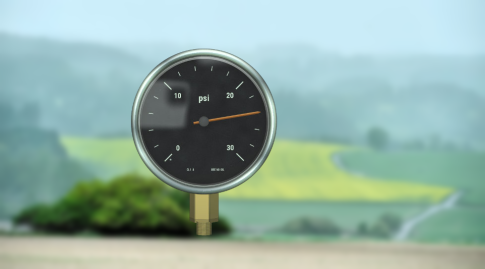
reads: 24
